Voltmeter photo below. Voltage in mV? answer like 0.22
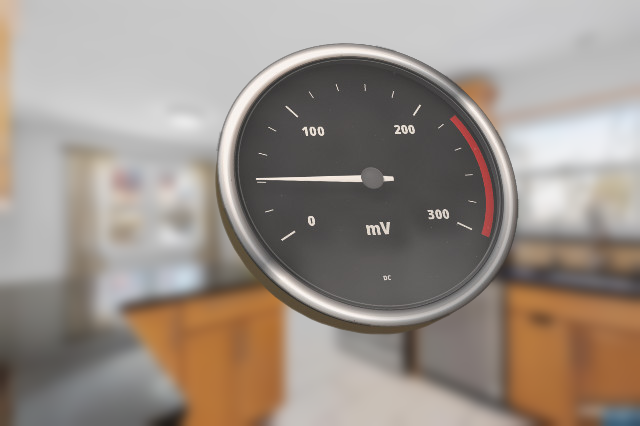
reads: 40
